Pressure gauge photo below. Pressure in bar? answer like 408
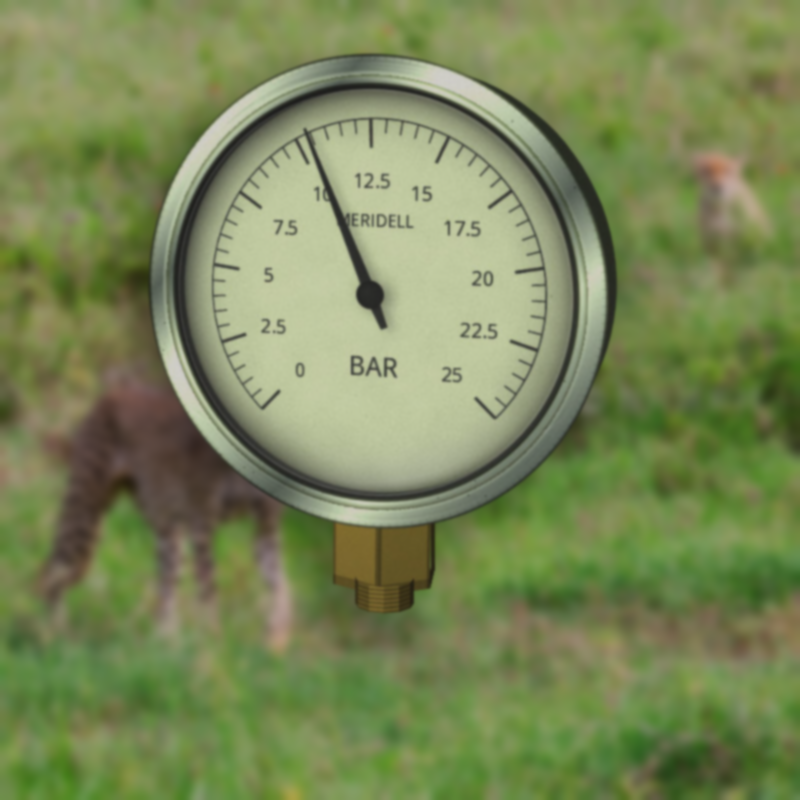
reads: 10.5
